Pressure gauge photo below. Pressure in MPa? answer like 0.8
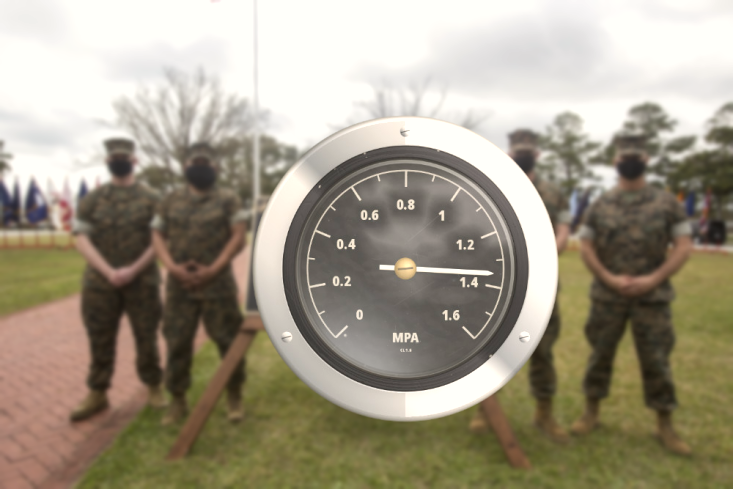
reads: 1.35
